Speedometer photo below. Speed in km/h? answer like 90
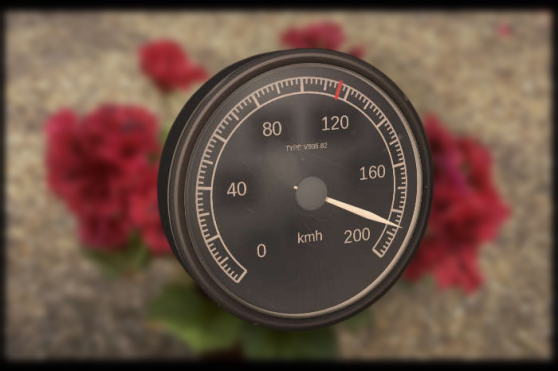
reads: 186
